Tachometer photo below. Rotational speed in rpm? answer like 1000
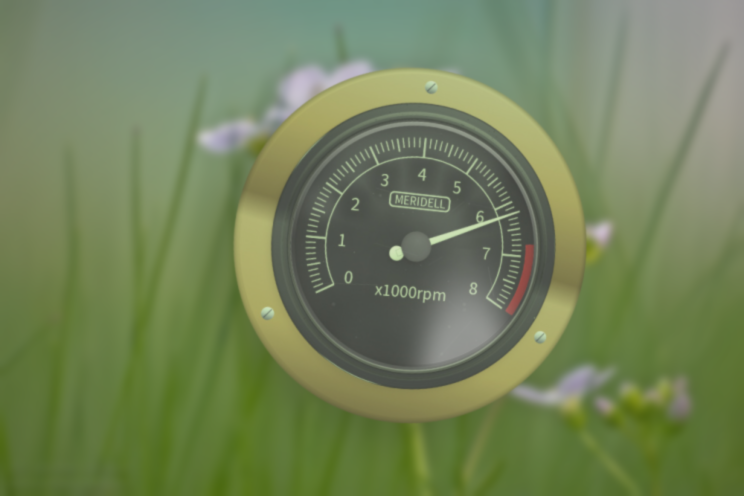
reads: 6200
